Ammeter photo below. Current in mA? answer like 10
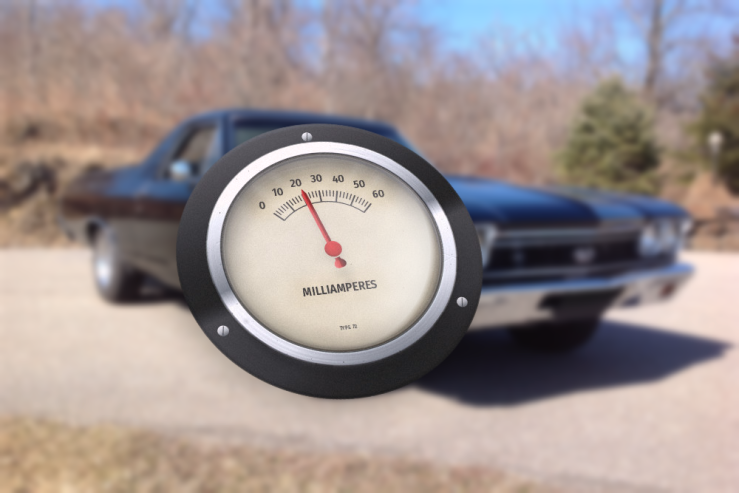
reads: 20
